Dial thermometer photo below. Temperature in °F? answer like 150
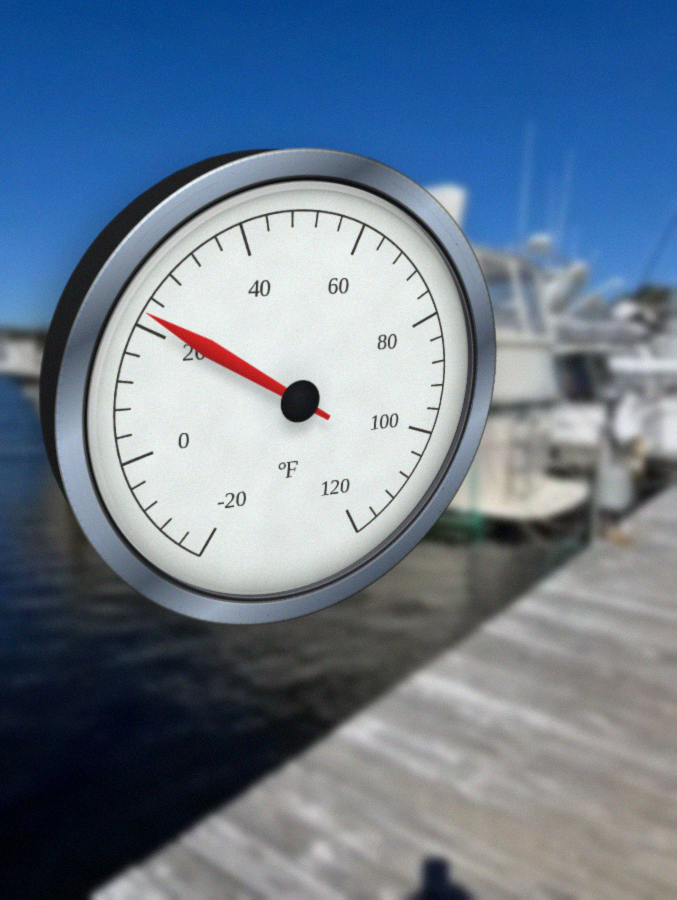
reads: 22
